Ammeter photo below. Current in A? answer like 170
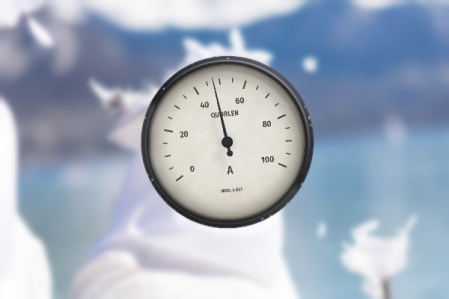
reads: 47.5
